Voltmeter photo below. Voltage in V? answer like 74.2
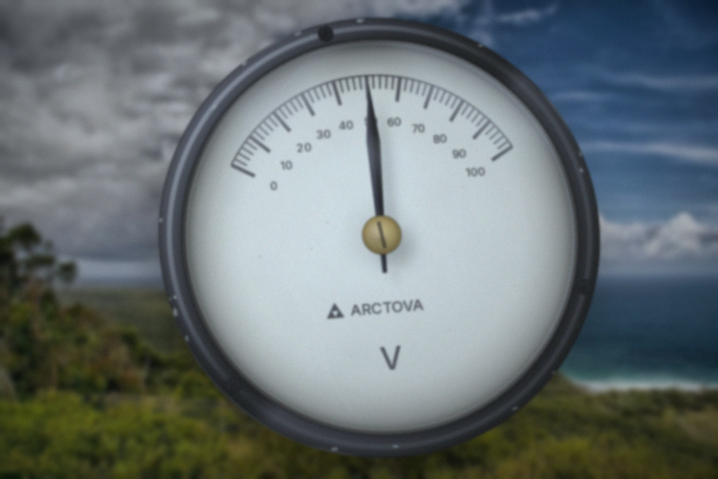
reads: 50
